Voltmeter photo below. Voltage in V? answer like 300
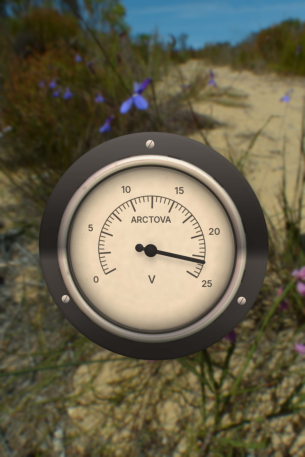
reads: 23
